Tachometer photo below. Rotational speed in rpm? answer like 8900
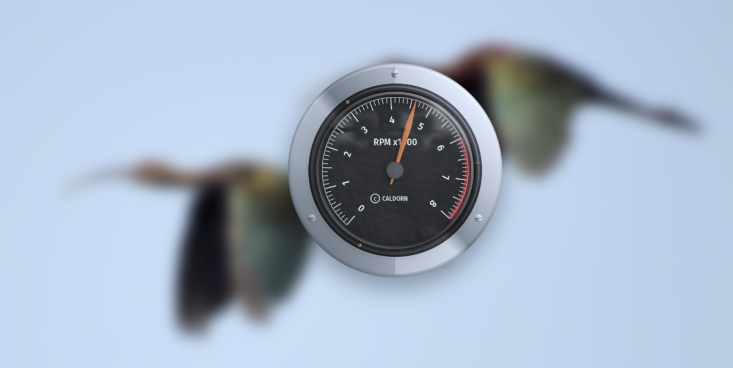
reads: 4600
